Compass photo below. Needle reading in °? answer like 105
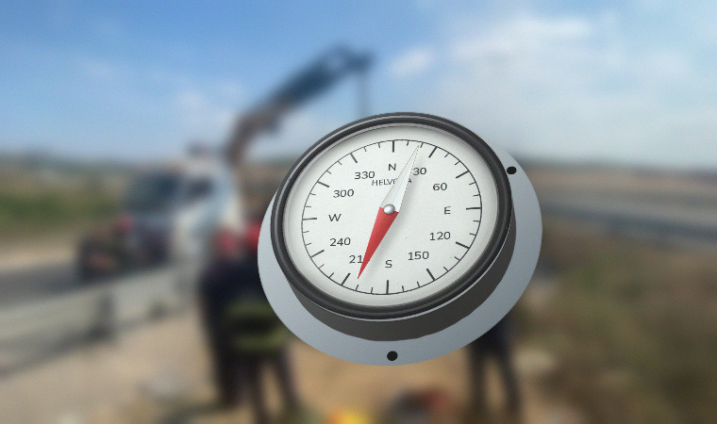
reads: 200
